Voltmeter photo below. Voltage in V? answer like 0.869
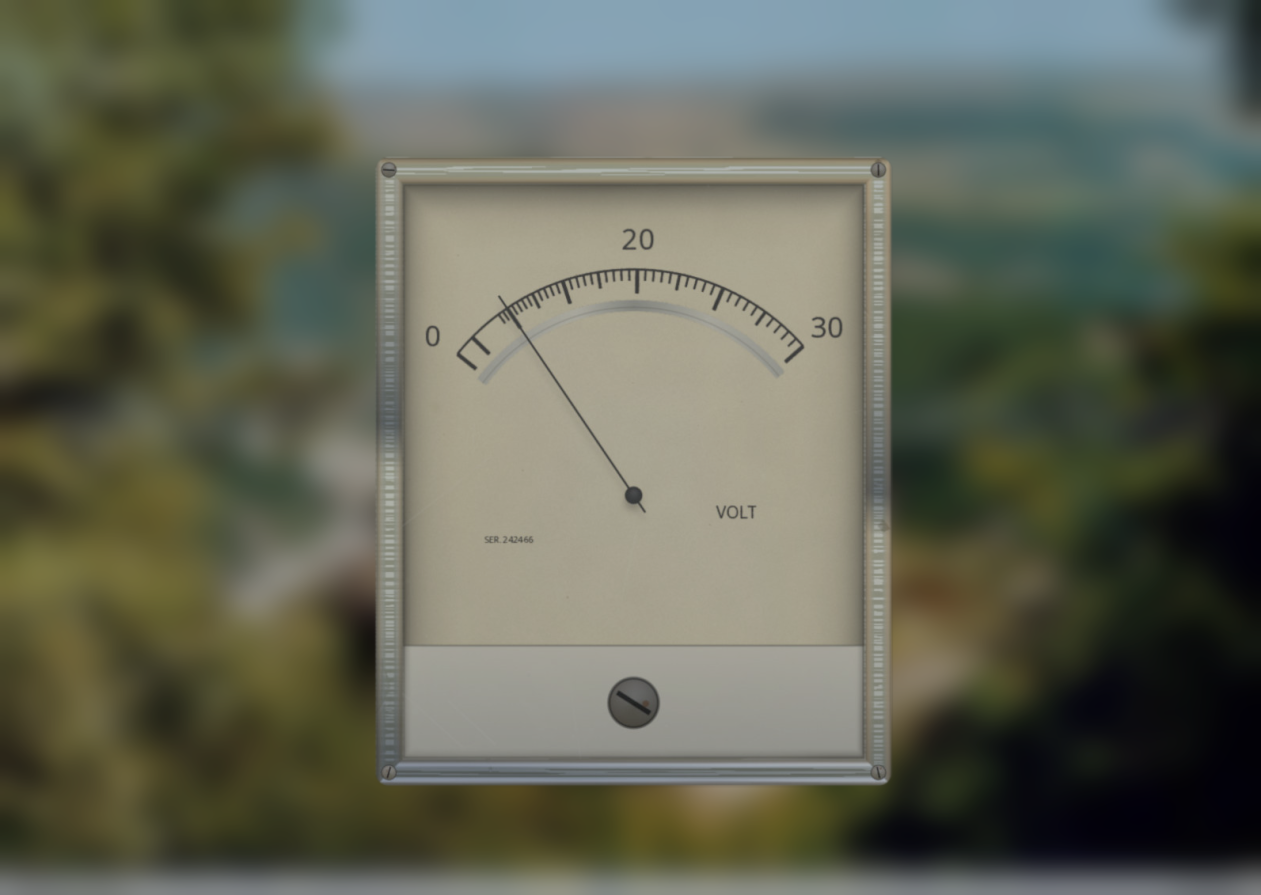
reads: 10
